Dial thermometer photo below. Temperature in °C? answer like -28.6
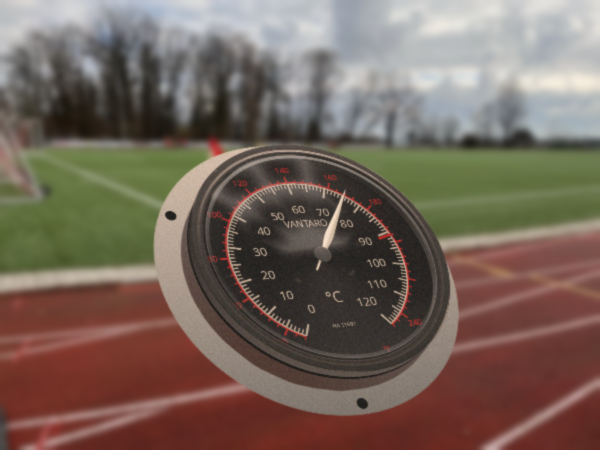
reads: 75
